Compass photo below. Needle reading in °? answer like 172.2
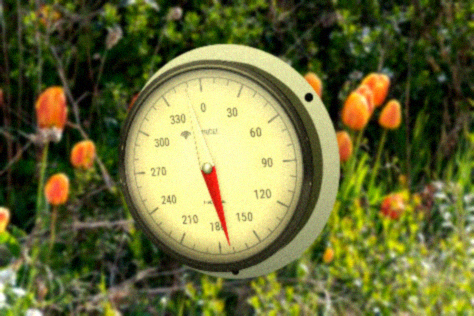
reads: 170
